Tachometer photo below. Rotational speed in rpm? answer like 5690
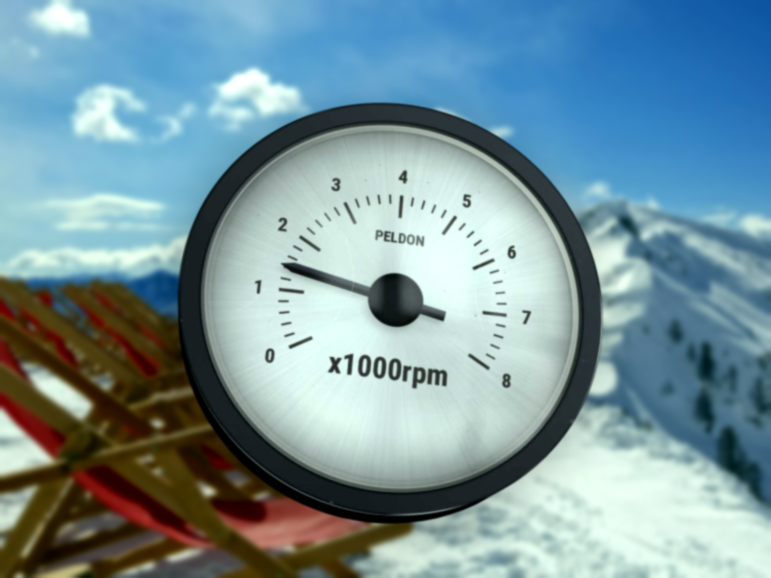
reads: 1400
